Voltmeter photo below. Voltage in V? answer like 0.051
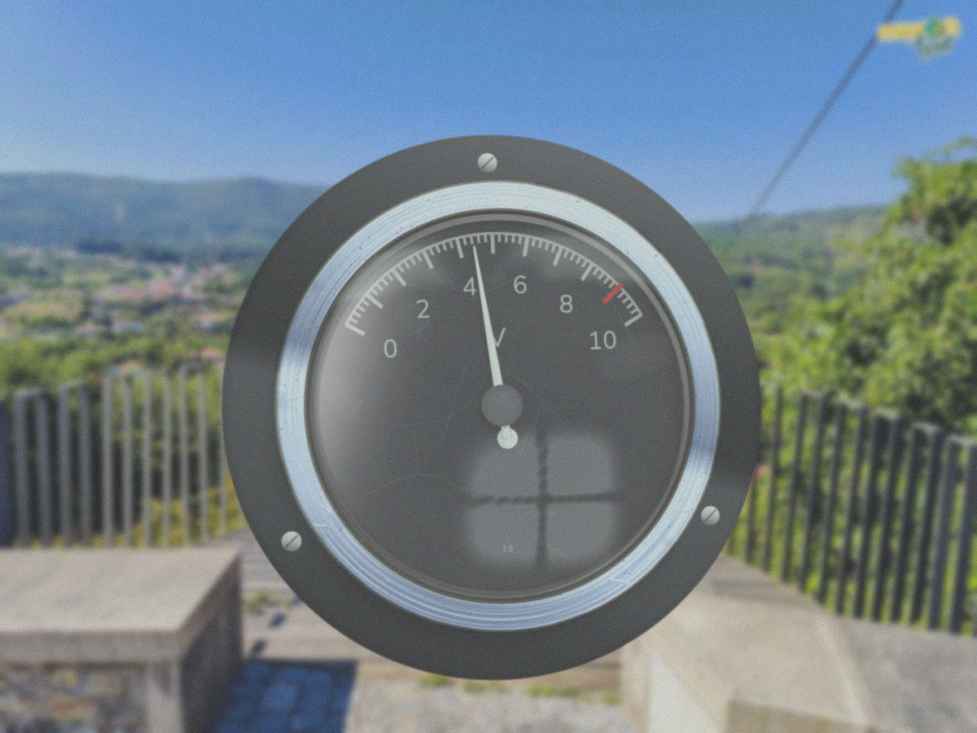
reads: 4.4
